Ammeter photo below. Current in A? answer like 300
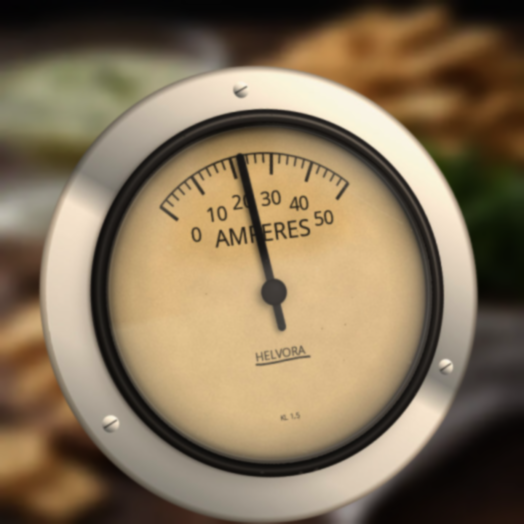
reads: 22
